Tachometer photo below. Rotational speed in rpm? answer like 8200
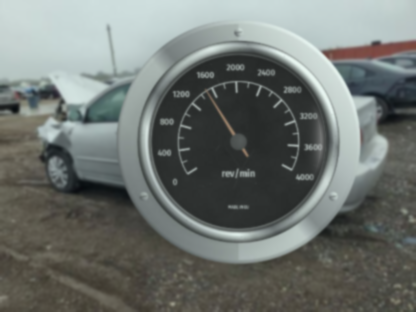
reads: 1500
